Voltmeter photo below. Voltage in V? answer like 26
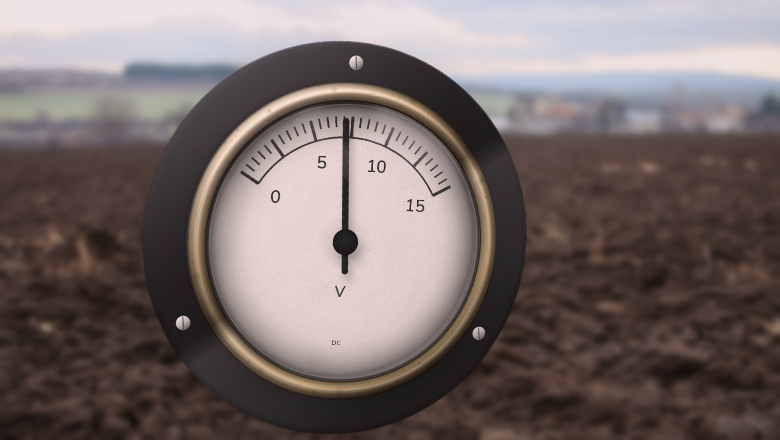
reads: 7
